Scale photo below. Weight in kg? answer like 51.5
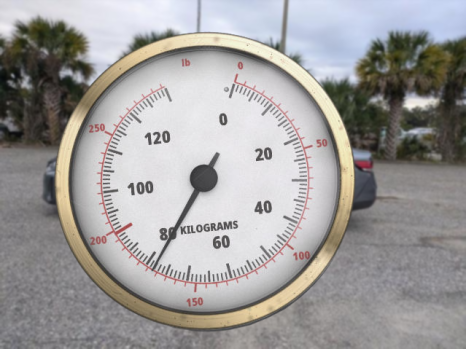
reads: 78
